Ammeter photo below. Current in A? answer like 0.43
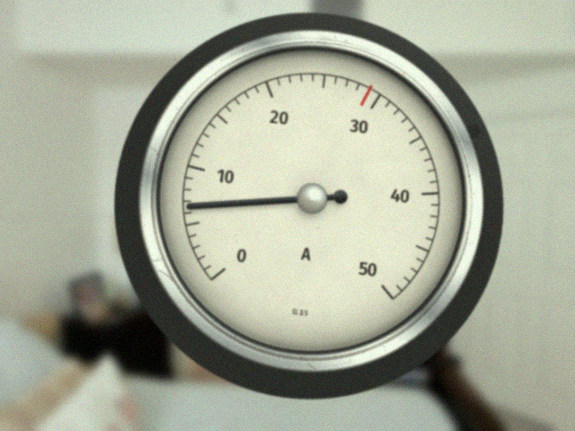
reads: 6.5
